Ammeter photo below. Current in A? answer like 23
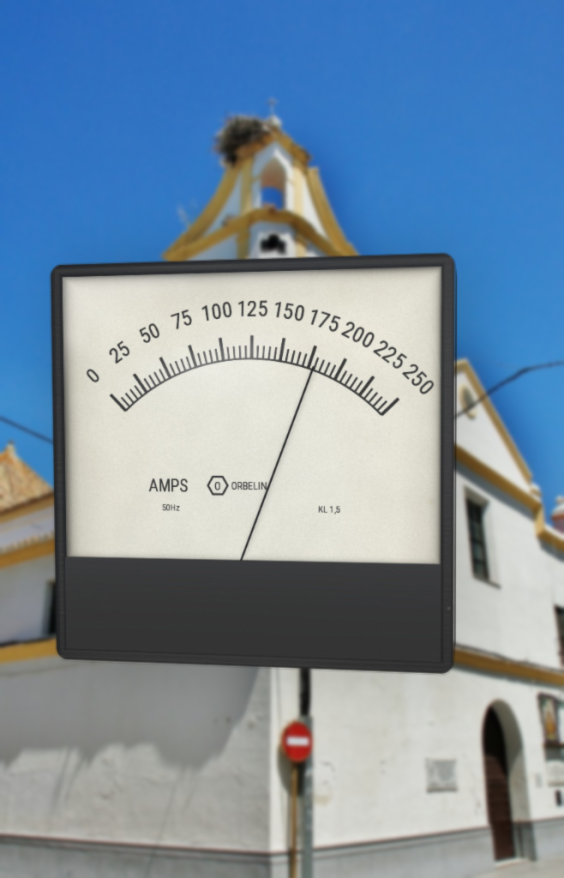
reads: 180
